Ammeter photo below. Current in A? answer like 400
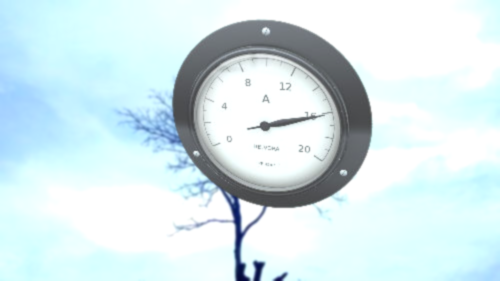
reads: 16
